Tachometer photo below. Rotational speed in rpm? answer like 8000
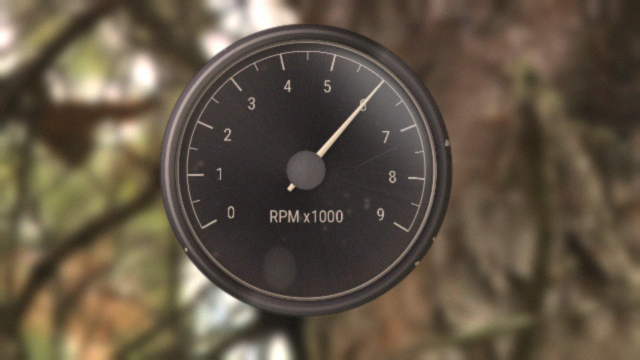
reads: 6000
